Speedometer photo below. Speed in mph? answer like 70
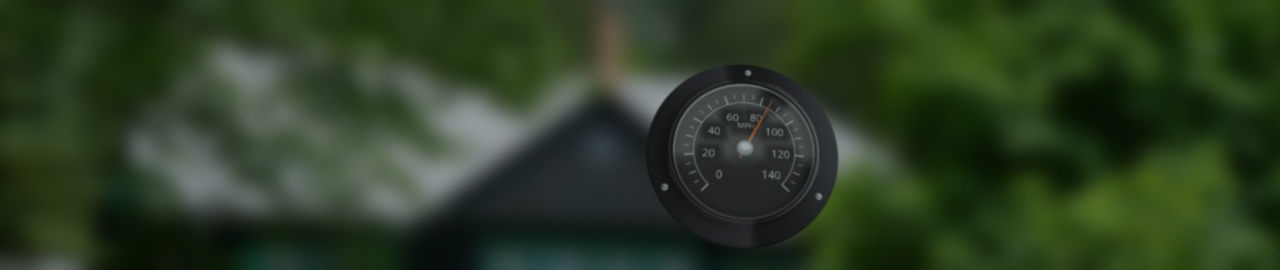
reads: 85
